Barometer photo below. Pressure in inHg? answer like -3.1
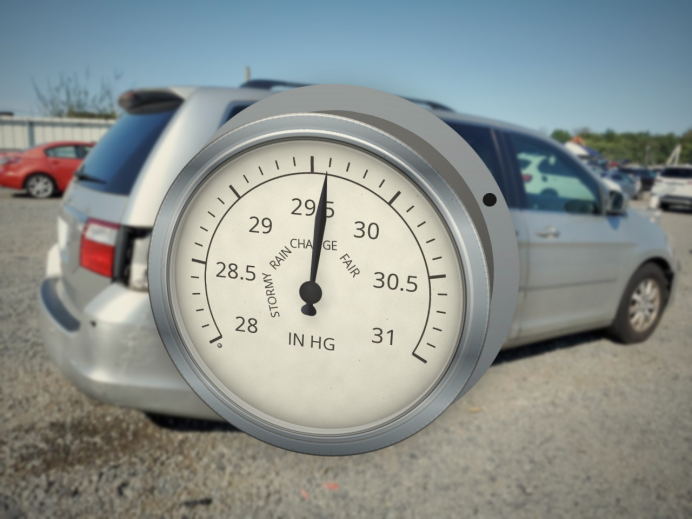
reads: 29.6
